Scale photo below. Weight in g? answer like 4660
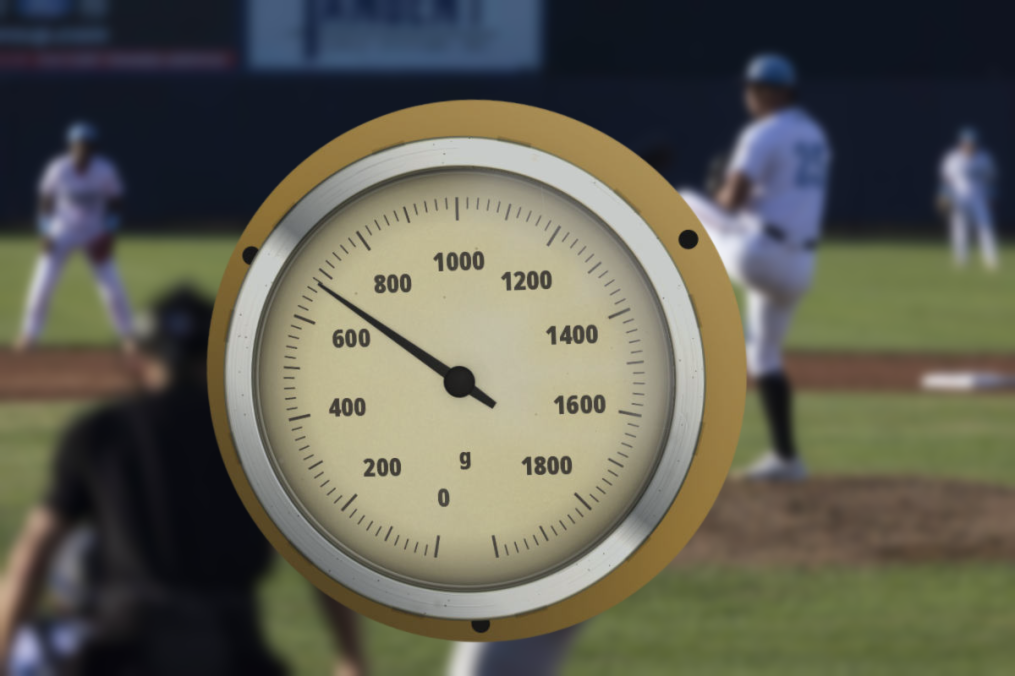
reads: 680
